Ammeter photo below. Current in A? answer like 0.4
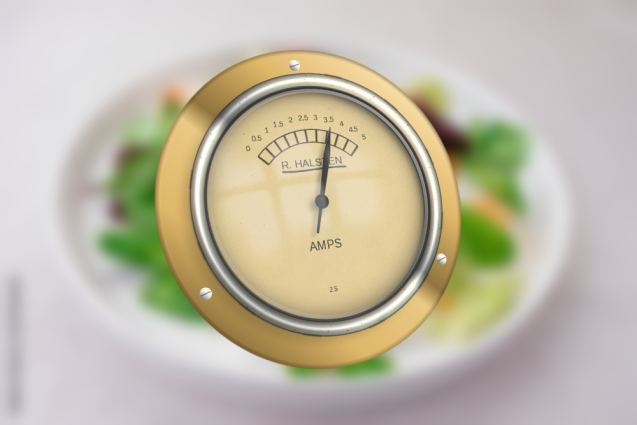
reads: 3.5
